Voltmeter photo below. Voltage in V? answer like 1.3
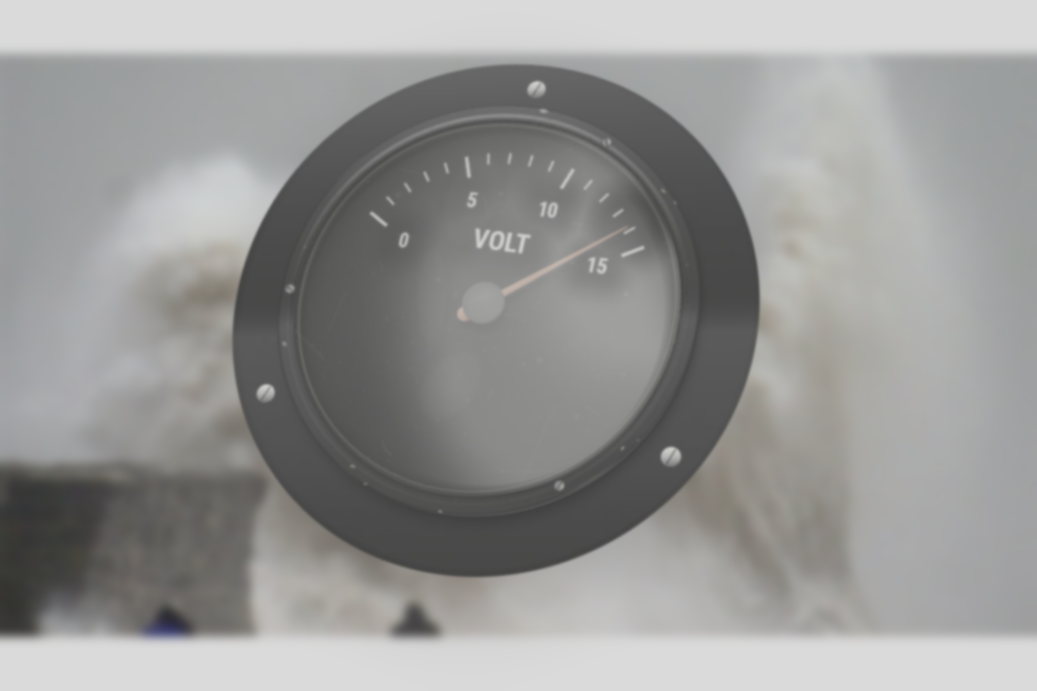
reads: 14
